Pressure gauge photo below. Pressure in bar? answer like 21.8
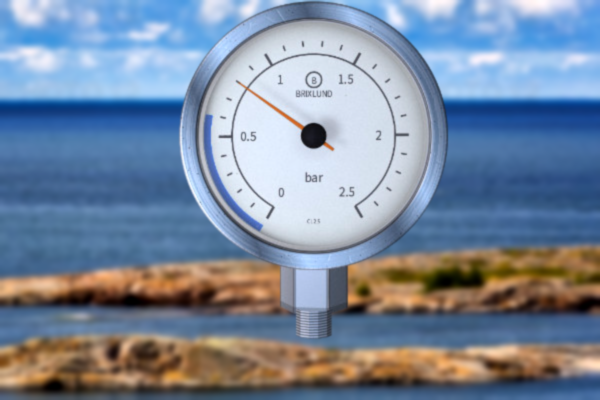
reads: 0.8
